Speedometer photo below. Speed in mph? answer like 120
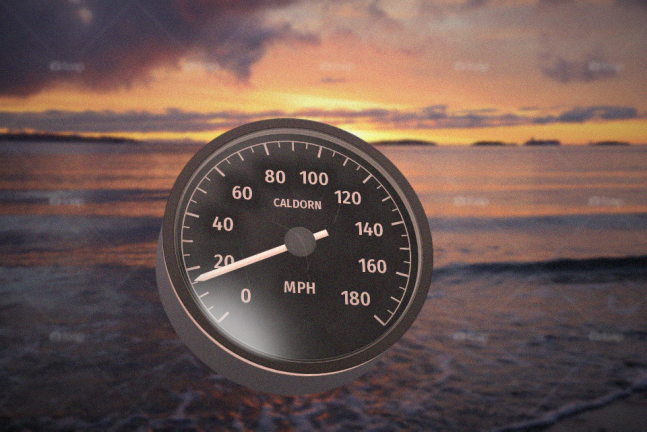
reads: 15
